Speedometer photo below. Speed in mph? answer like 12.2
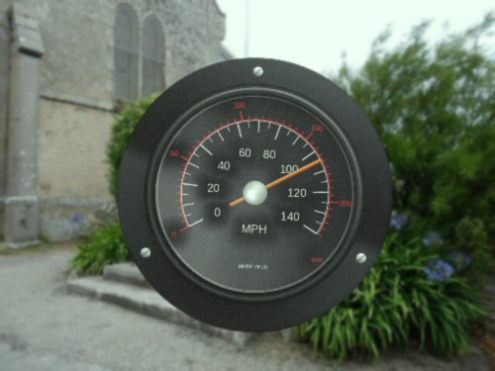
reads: 105
